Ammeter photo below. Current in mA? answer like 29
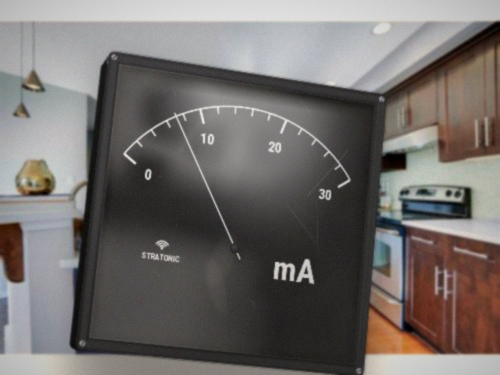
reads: 7
